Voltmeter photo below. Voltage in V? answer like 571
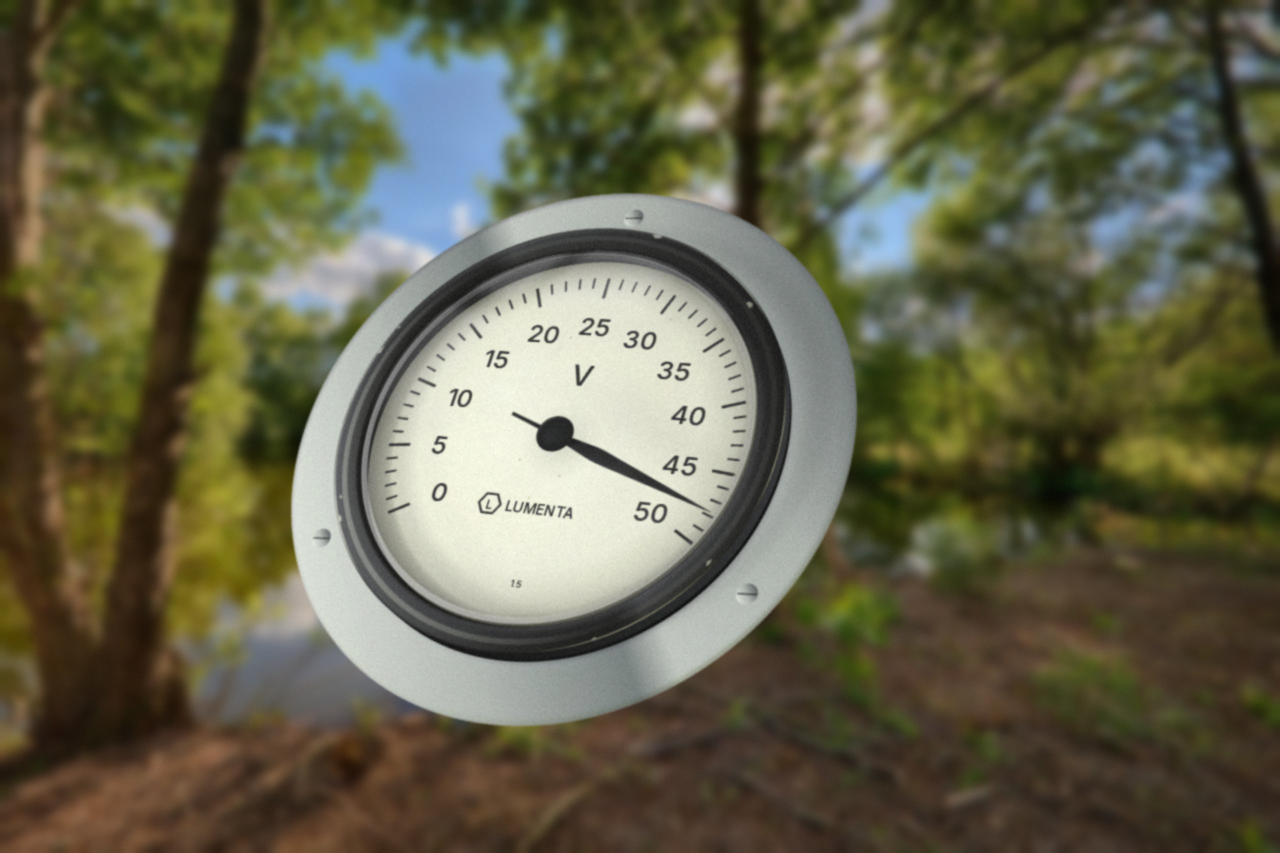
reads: 48
